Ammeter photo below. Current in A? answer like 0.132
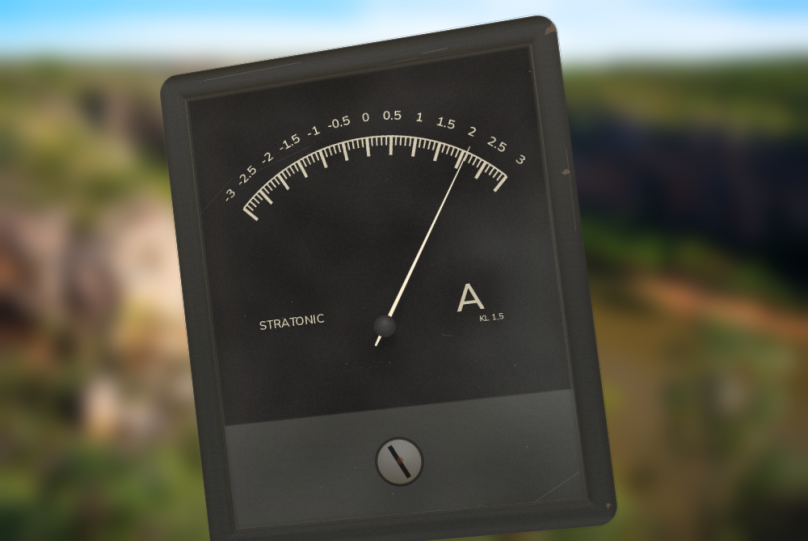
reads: 2.1
